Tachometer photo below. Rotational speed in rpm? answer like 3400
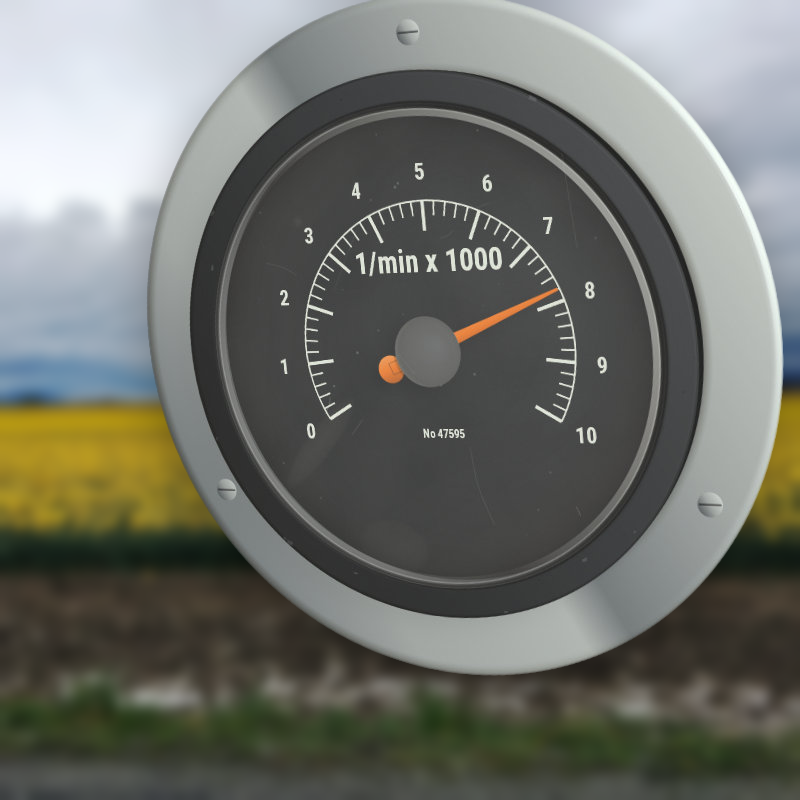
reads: 7800
